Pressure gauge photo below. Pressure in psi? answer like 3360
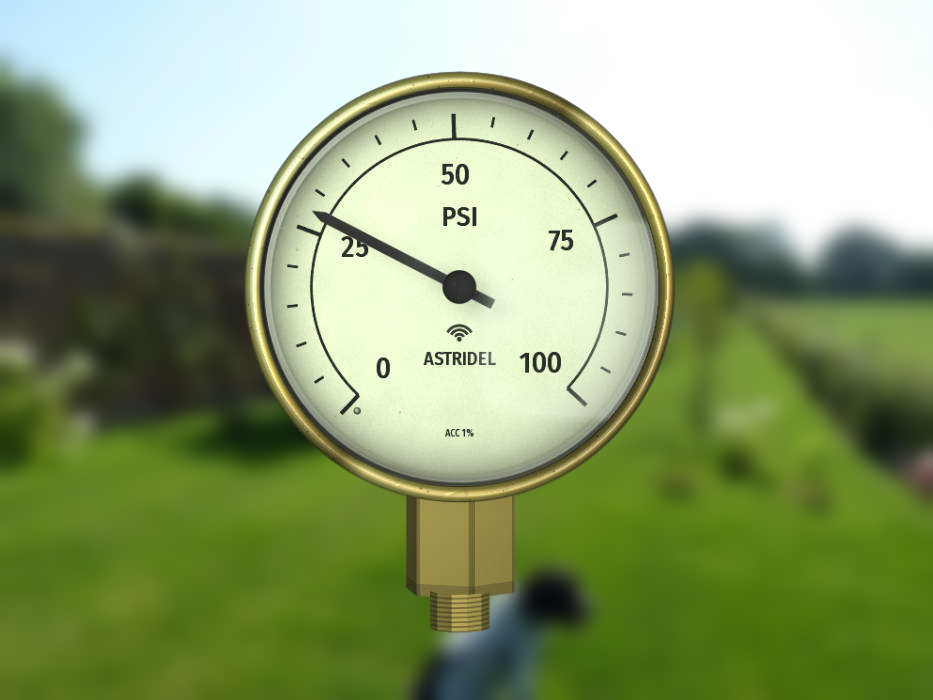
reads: 27.5
